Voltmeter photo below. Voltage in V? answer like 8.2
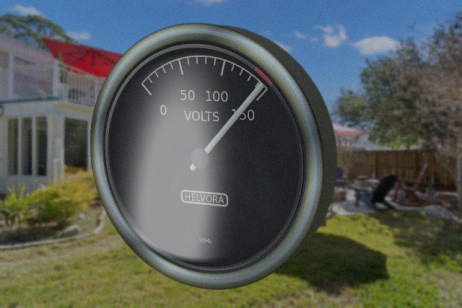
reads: 145
